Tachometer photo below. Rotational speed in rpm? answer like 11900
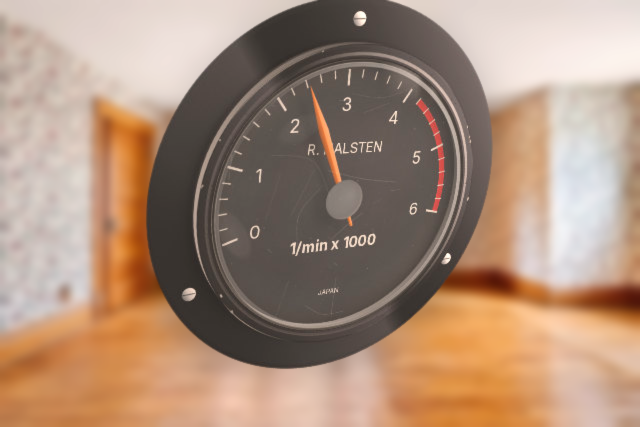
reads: 2400
